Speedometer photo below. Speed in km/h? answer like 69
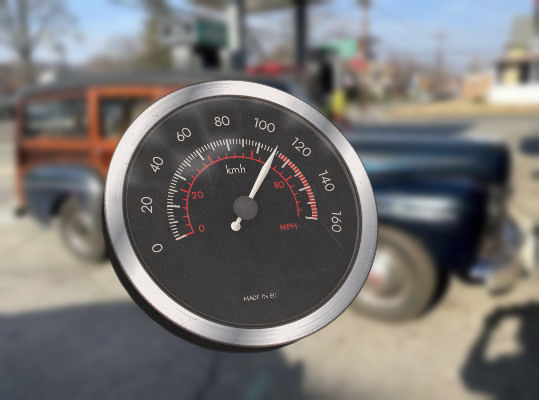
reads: 110
